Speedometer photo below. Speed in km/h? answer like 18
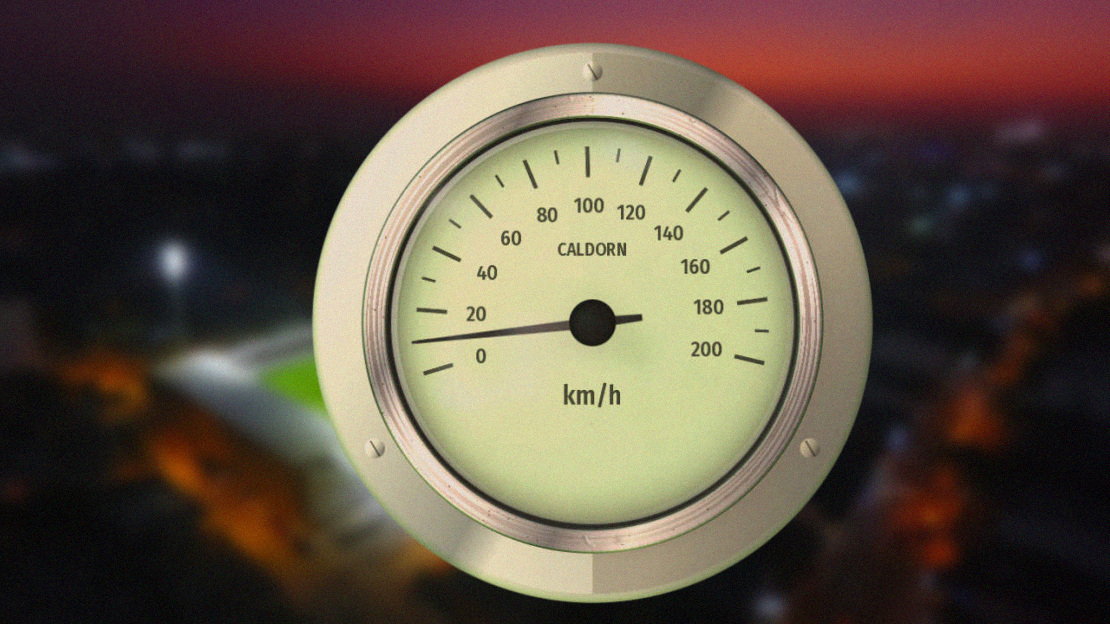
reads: 10
